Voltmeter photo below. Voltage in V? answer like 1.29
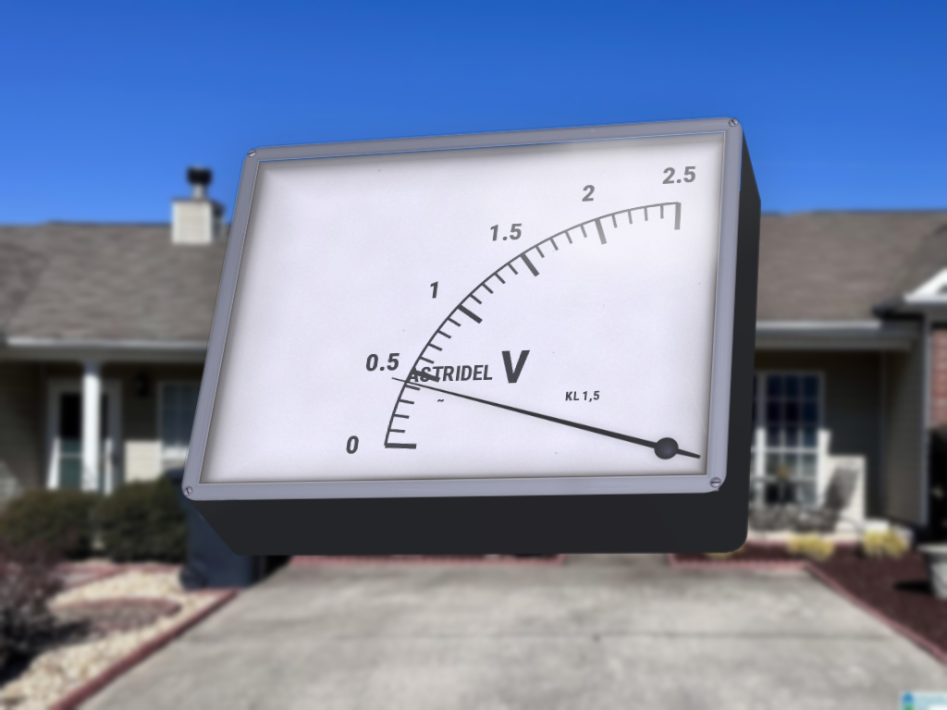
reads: 0.4
